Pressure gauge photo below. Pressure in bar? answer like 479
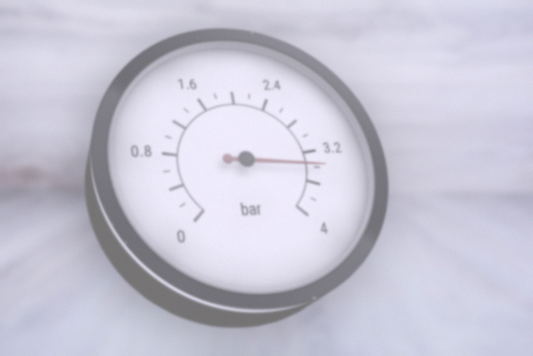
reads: 3.4
